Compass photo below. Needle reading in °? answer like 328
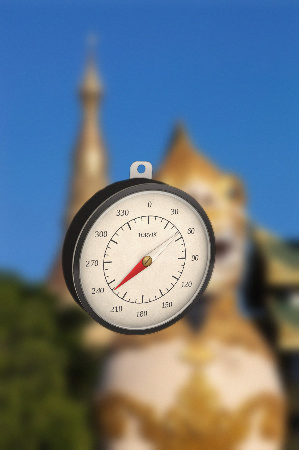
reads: 230
